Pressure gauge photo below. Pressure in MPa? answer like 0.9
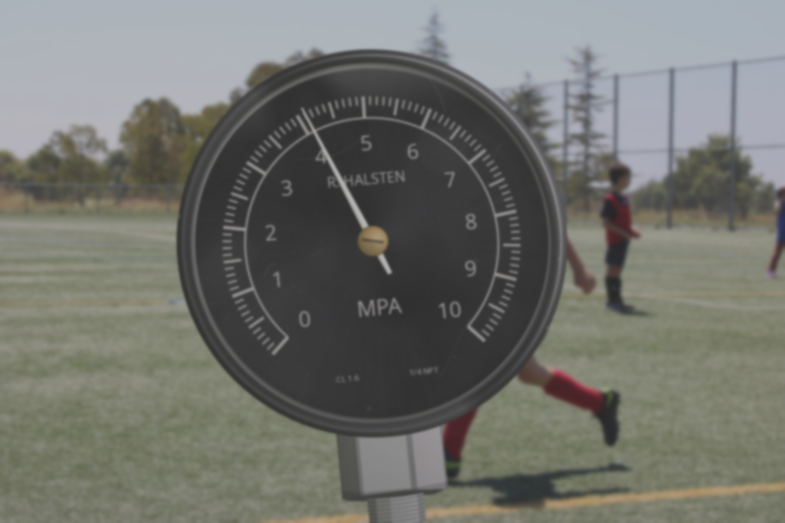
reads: 4.1
